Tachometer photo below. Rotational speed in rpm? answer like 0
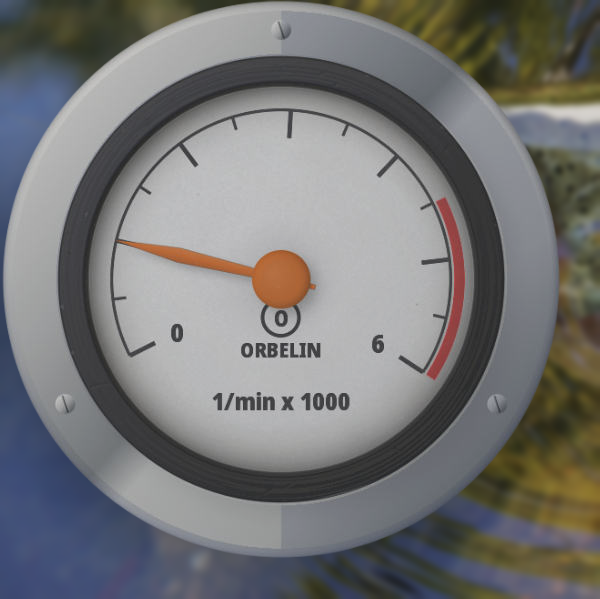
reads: 1000
